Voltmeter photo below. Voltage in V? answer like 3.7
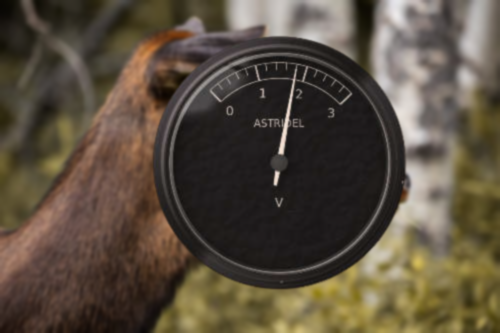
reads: 1.8
